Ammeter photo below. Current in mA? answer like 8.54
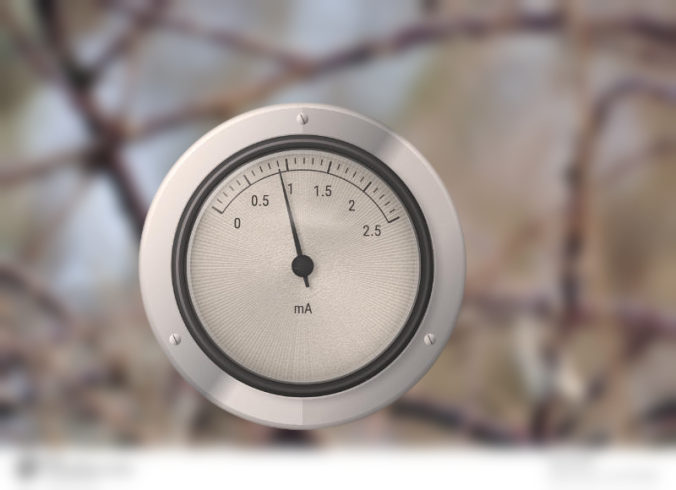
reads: 0.9
